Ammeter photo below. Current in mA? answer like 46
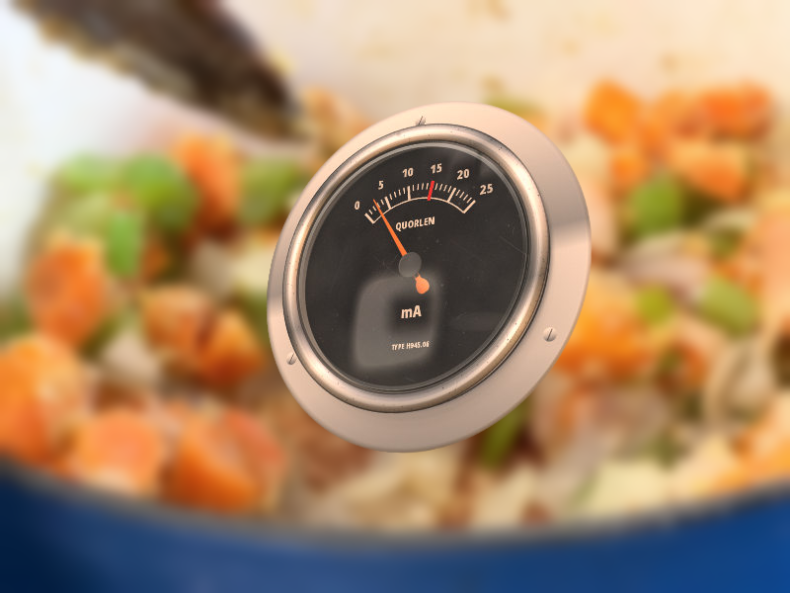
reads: 3
